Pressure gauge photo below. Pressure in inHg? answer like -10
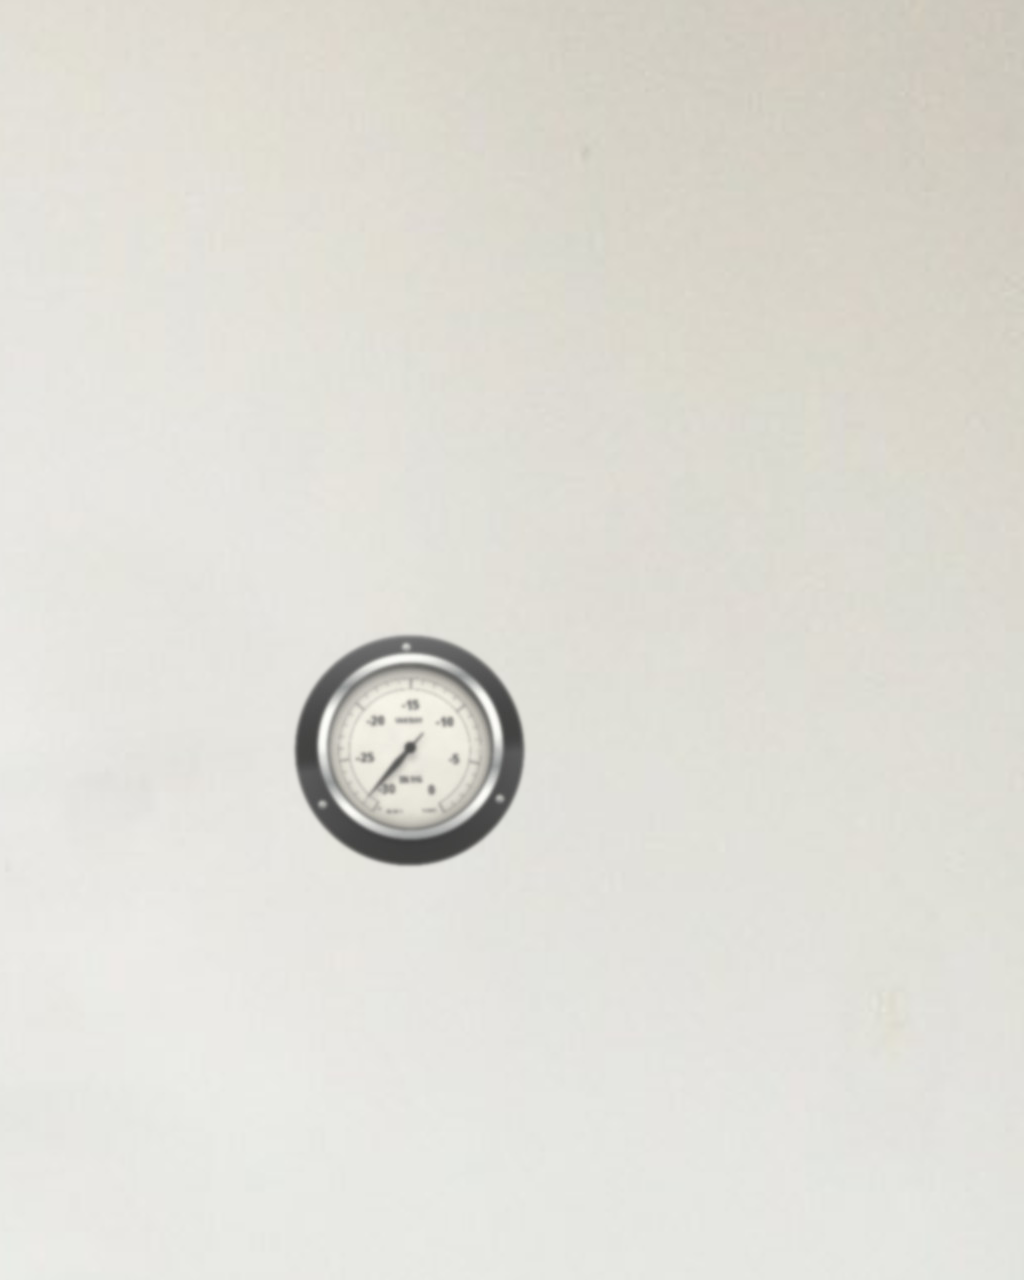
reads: -29
